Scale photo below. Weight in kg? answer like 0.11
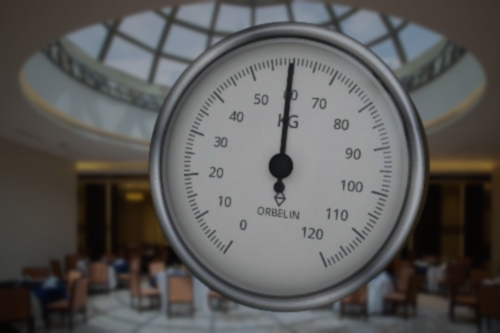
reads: 60
